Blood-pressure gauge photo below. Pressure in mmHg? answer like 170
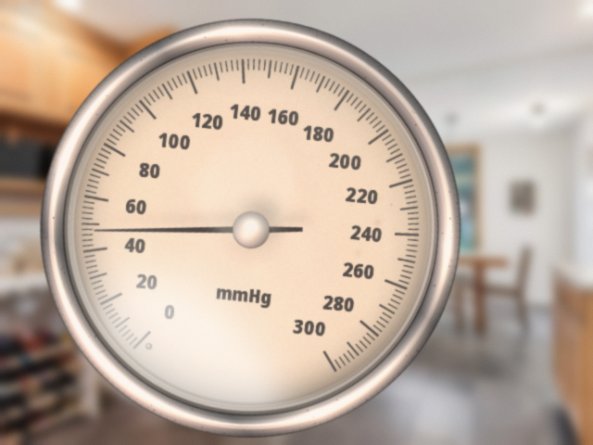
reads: 48
